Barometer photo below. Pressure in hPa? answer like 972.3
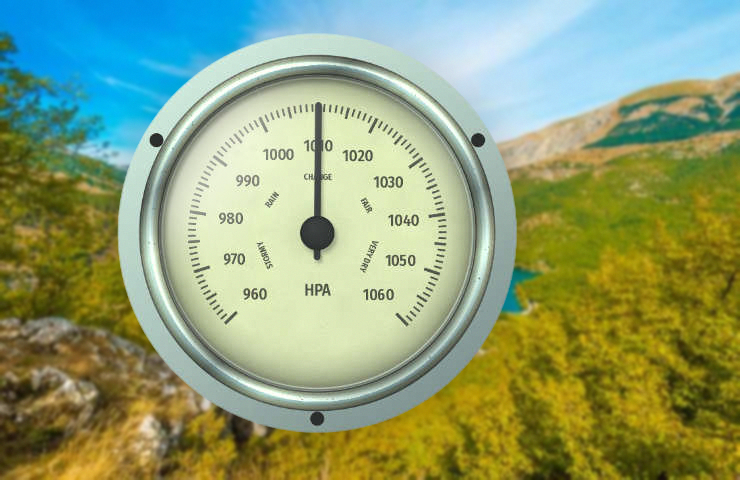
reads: 1010
